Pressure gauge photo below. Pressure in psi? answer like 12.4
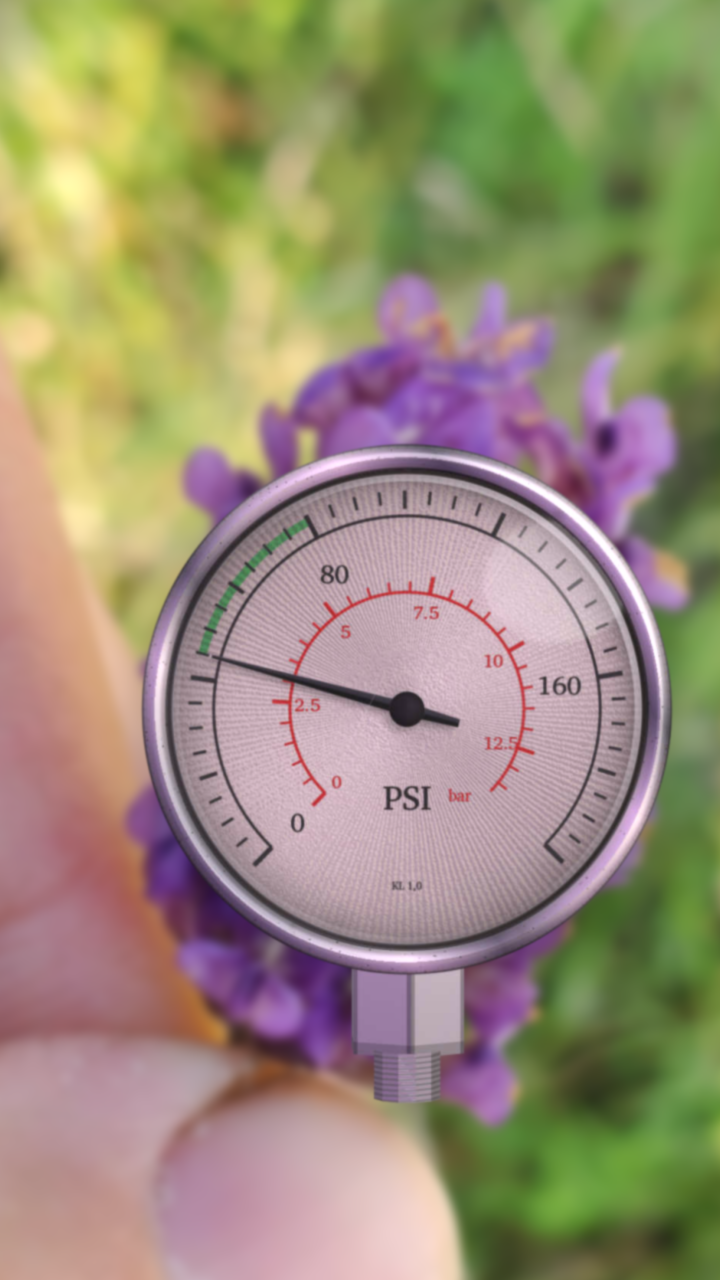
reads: 45
